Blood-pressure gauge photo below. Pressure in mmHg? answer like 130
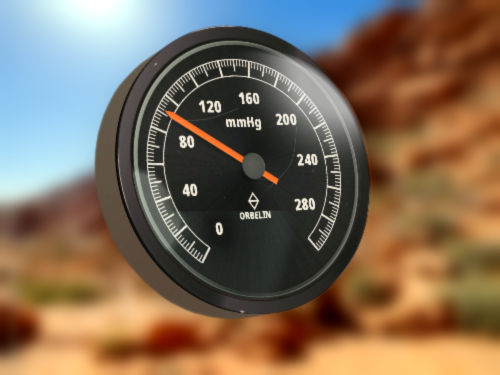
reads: 90
